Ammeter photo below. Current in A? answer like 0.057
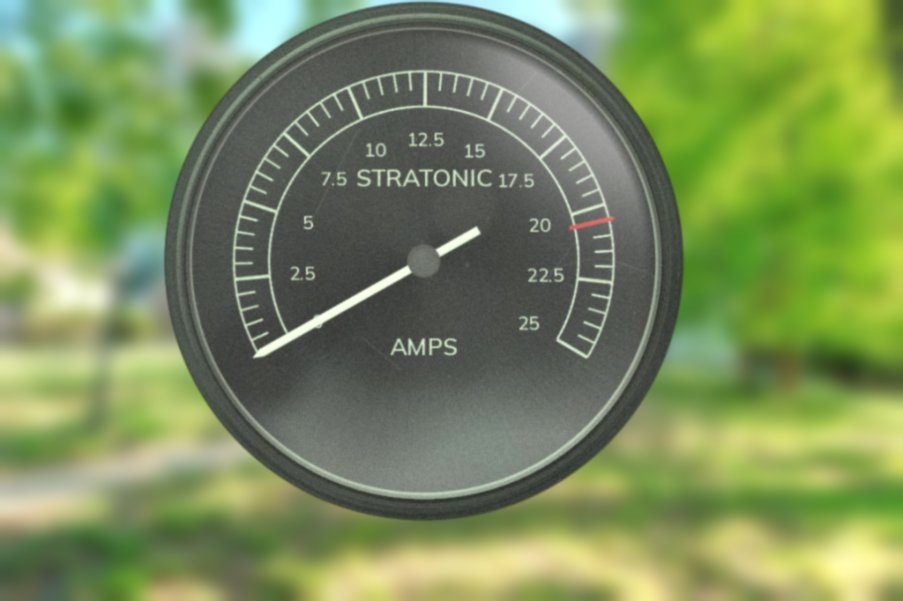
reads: 0
